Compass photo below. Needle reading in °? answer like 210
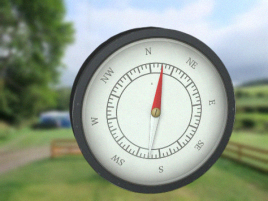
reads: 15
